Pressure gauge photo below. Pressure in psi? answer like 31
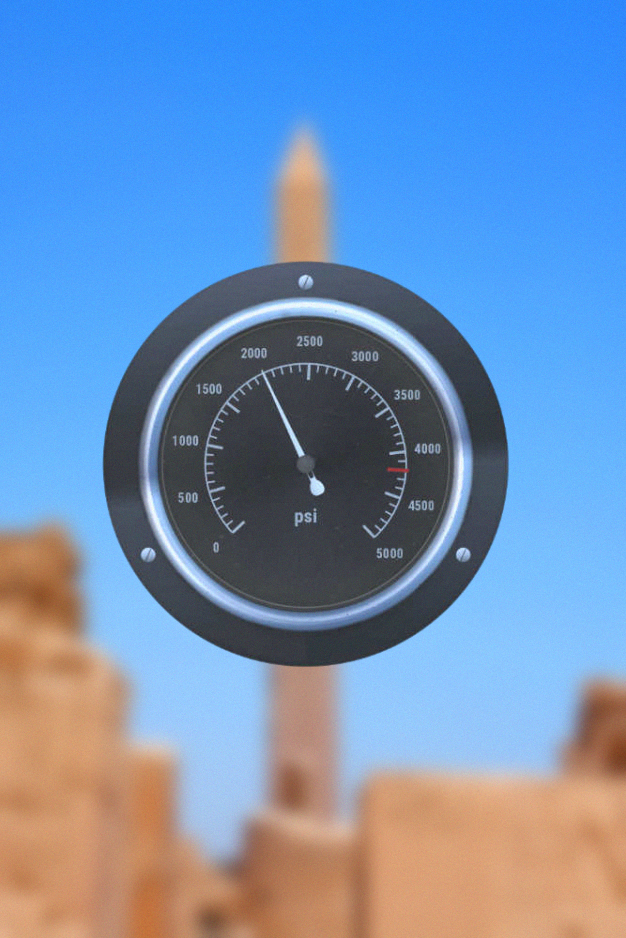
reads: 2000
